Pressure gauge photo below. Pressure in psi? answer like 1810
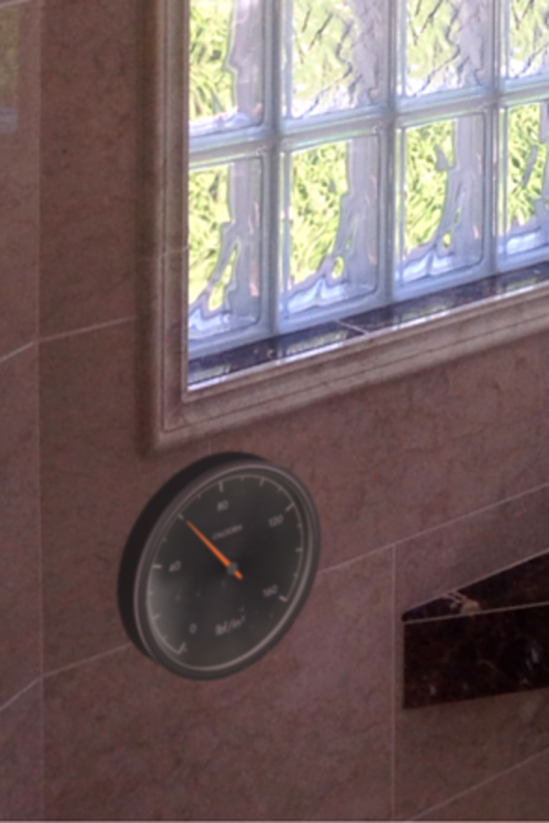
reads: 60
